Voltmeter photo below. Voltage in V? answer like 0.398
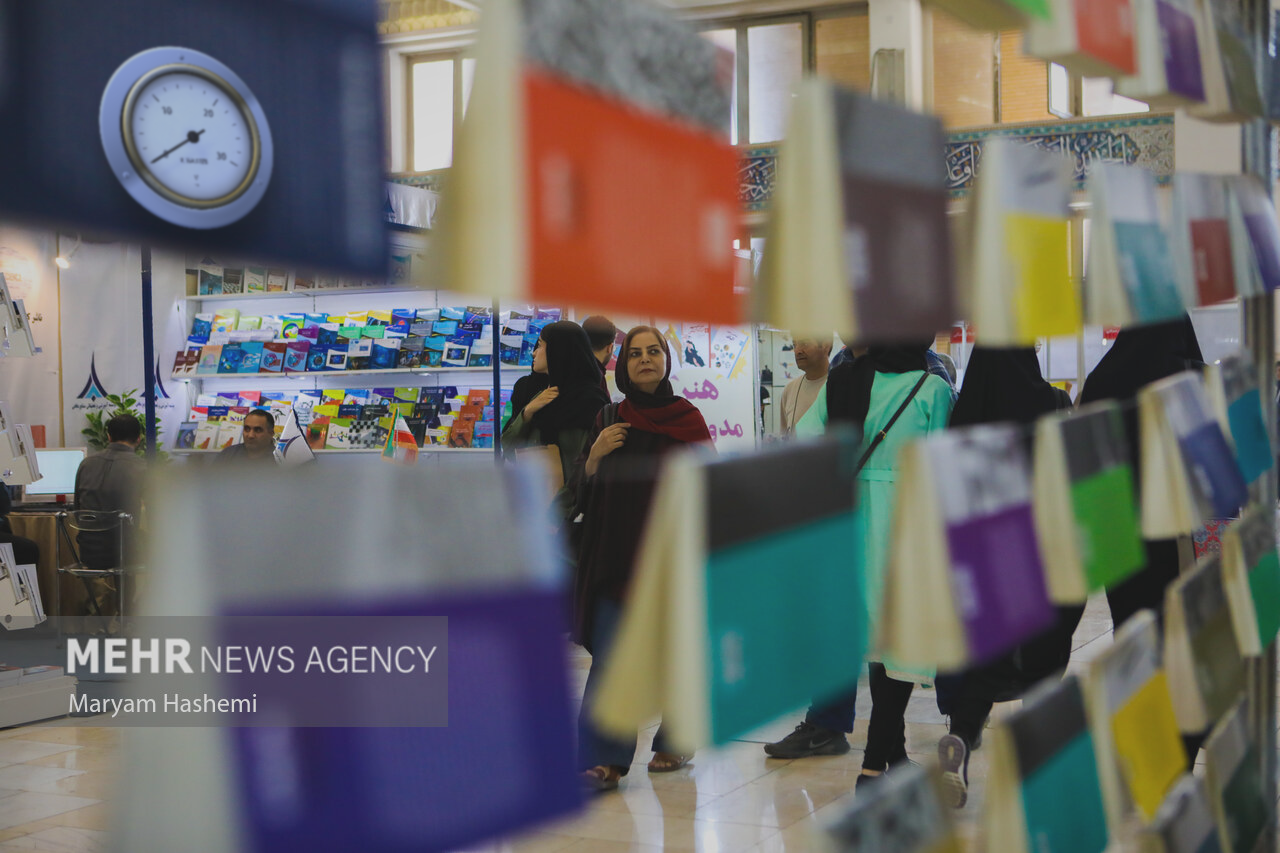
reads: 0
